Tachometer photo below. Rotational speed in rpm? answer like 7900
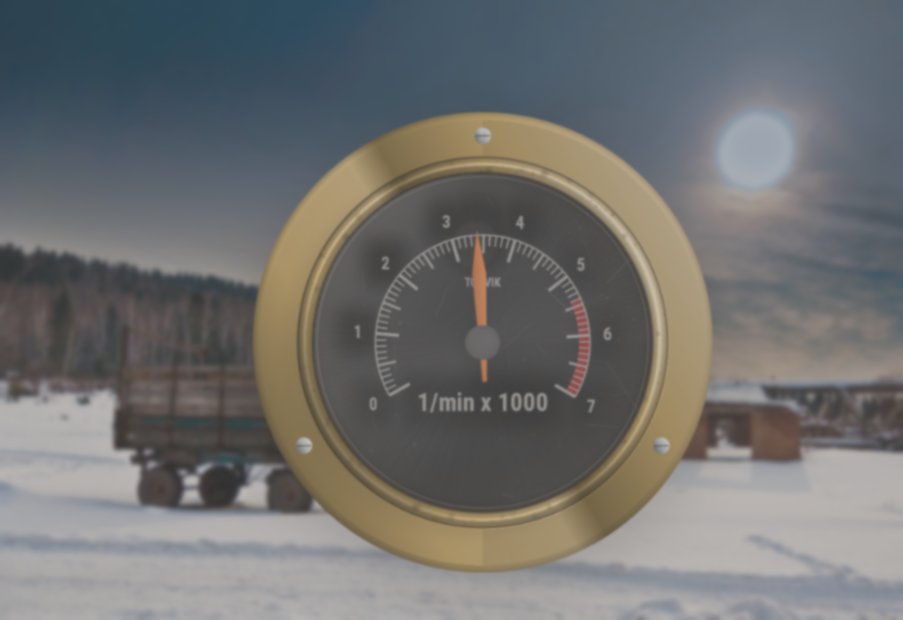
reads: 3400
